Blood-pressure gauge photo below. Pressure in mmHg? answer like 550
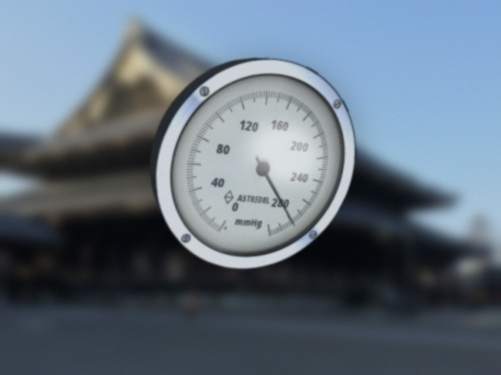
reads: 280
